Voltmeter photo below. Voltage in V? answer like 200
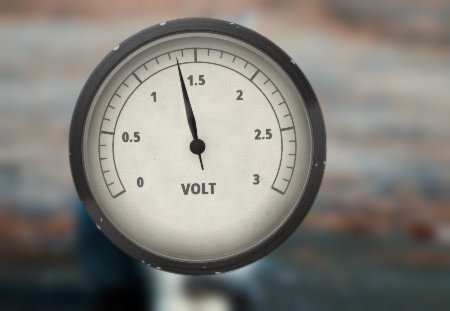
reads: 1.35
